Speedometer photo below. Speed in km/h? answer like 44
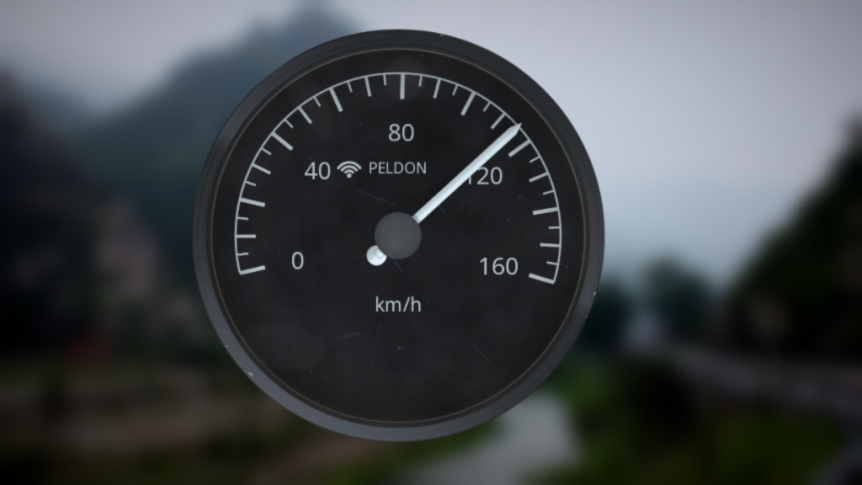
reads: 115
